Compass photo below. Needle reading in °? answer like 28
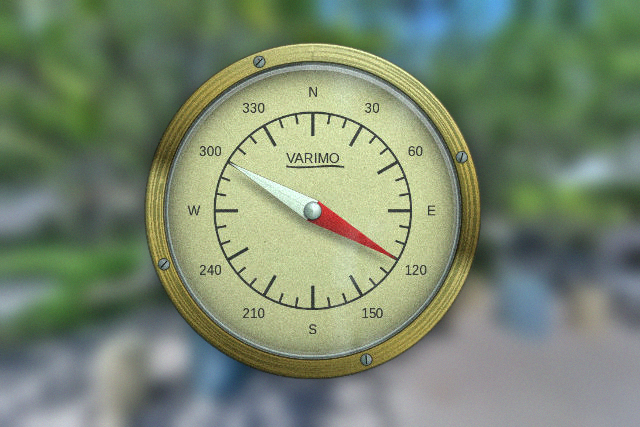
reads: 120
